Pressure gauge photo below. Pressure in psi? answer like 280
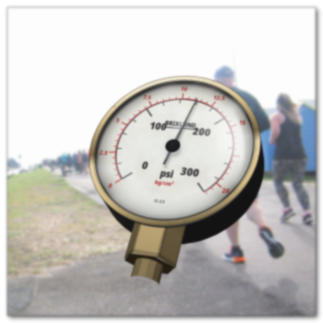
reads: 160
